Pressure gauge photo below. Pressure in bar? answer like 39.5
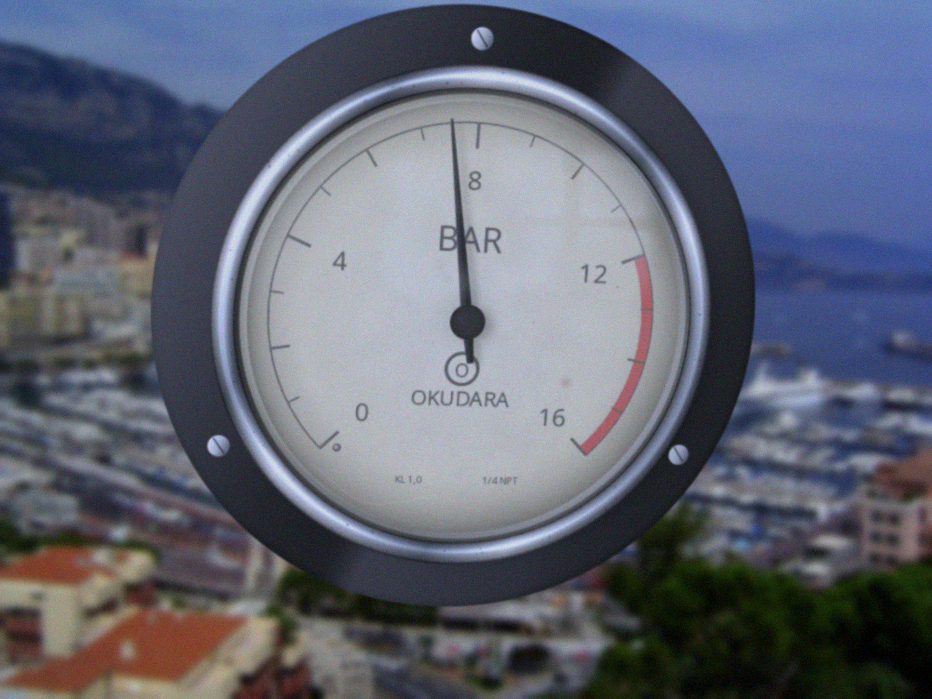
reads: 7.5
